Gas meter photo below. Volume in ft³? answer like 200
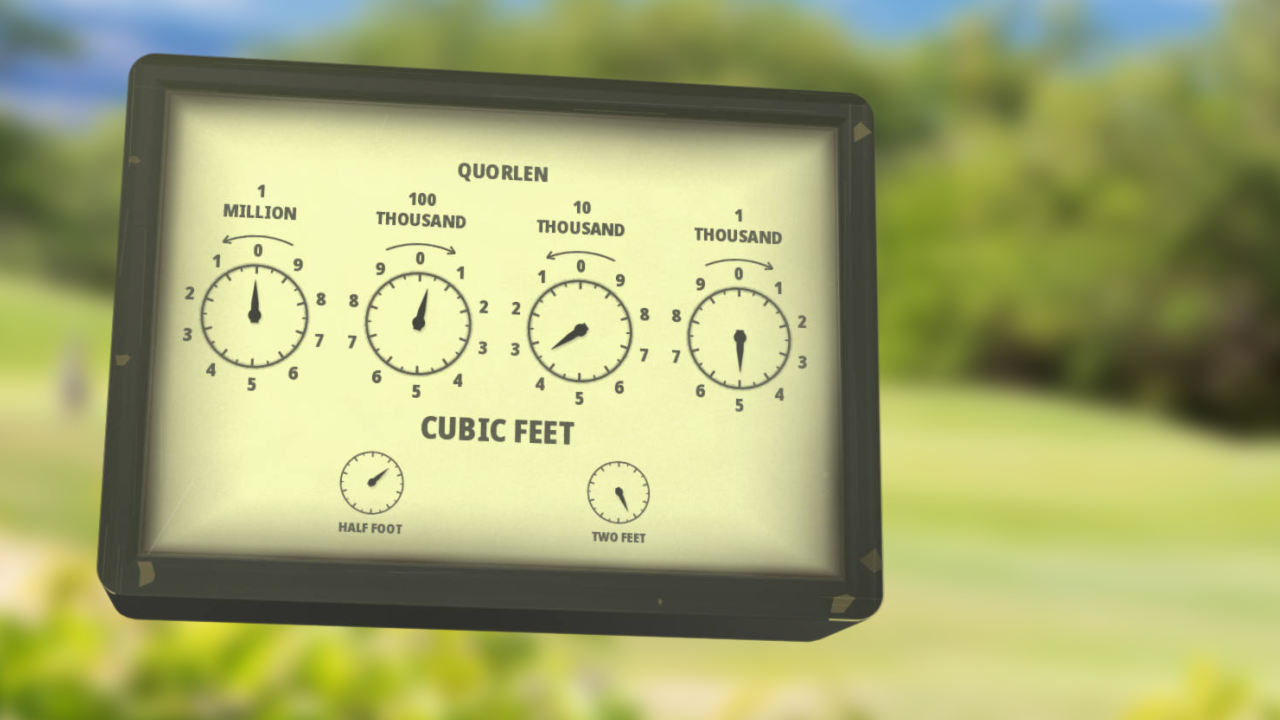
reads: 3500
